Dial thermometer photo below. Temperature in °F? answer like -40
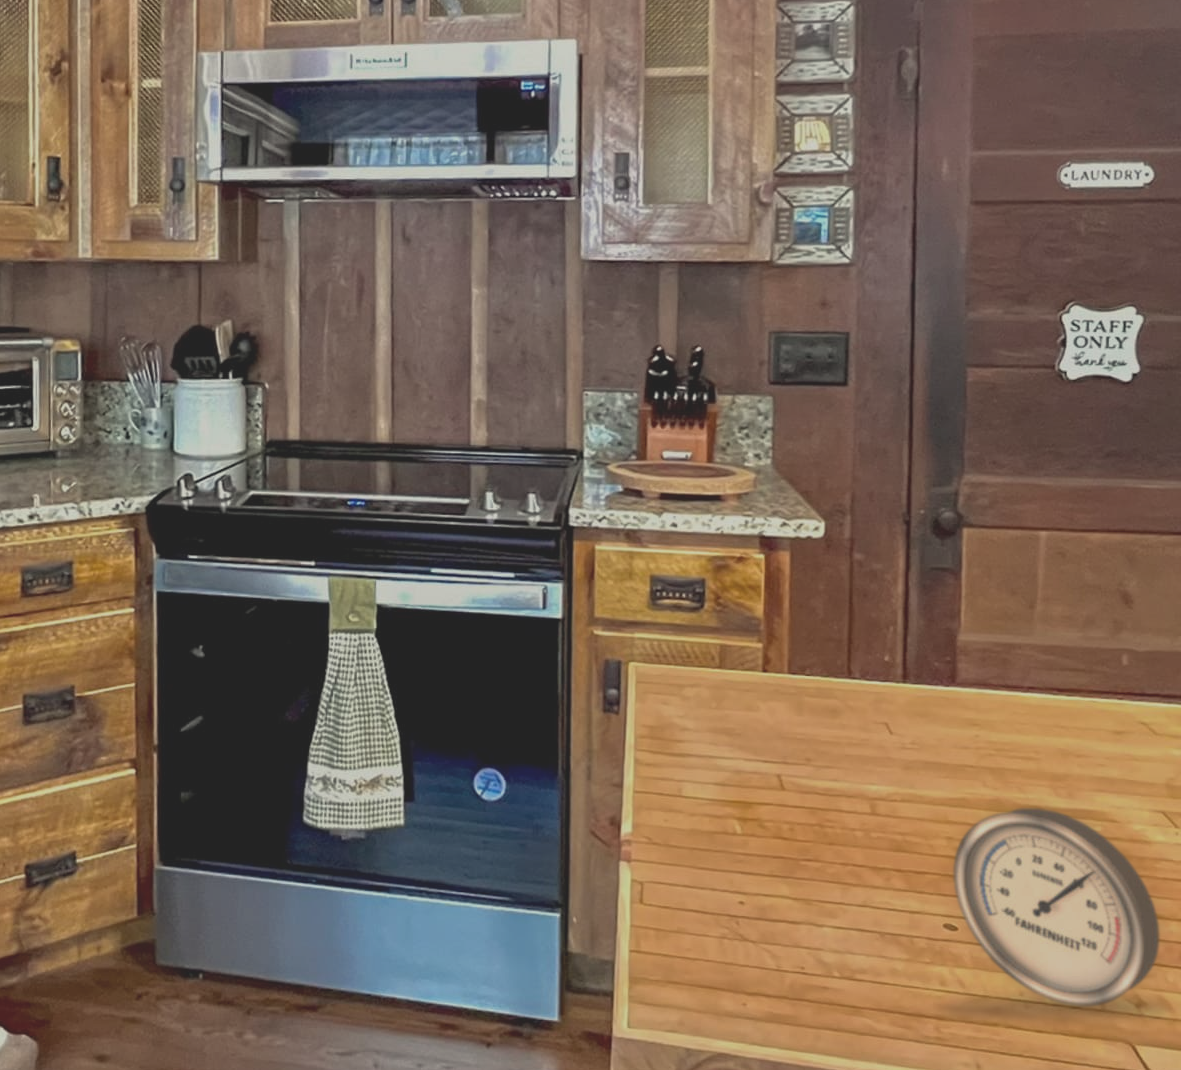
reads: 60
